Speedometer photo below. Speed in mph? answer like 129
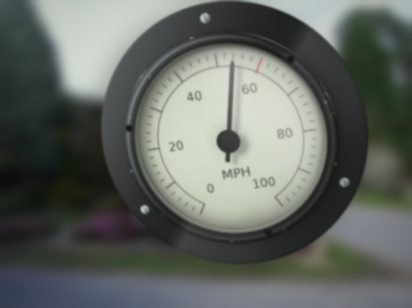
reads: 54
